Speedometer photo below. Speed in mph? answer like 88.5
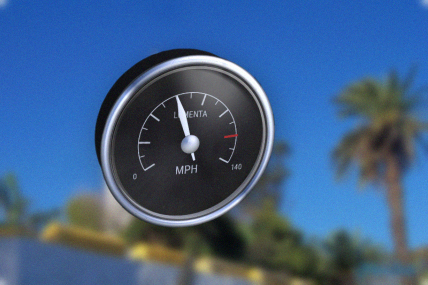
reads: 60
